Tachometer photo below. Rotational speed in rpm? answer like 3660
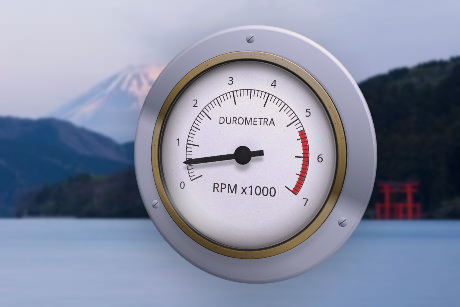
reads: 500
